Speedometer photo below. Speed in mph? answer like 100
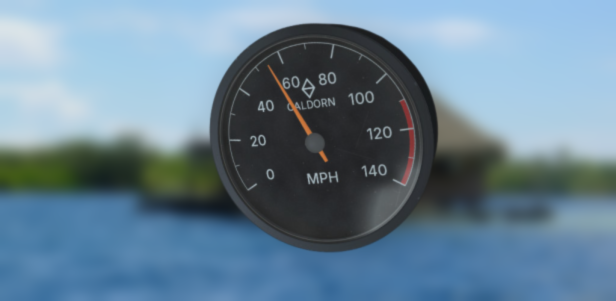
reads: 55
